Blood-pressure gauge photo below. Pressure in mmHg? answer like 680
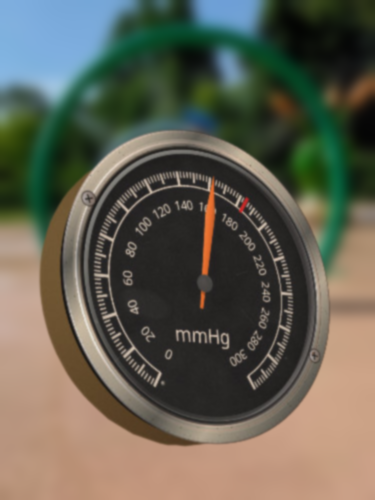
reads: 160
